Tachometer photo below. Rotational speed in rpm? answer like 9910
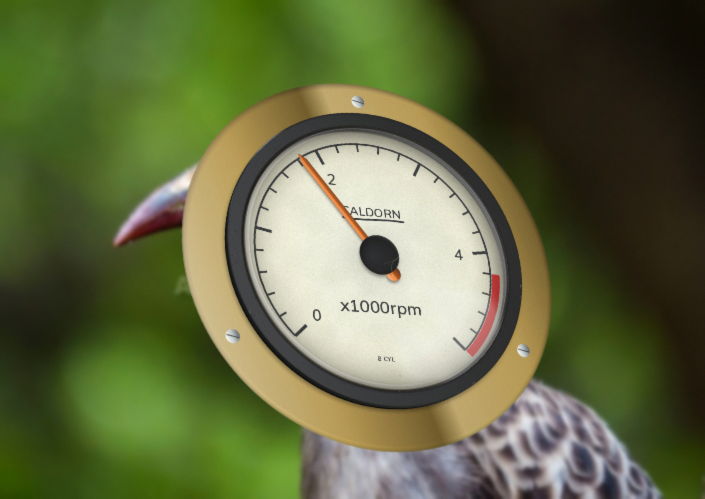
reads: 1800
